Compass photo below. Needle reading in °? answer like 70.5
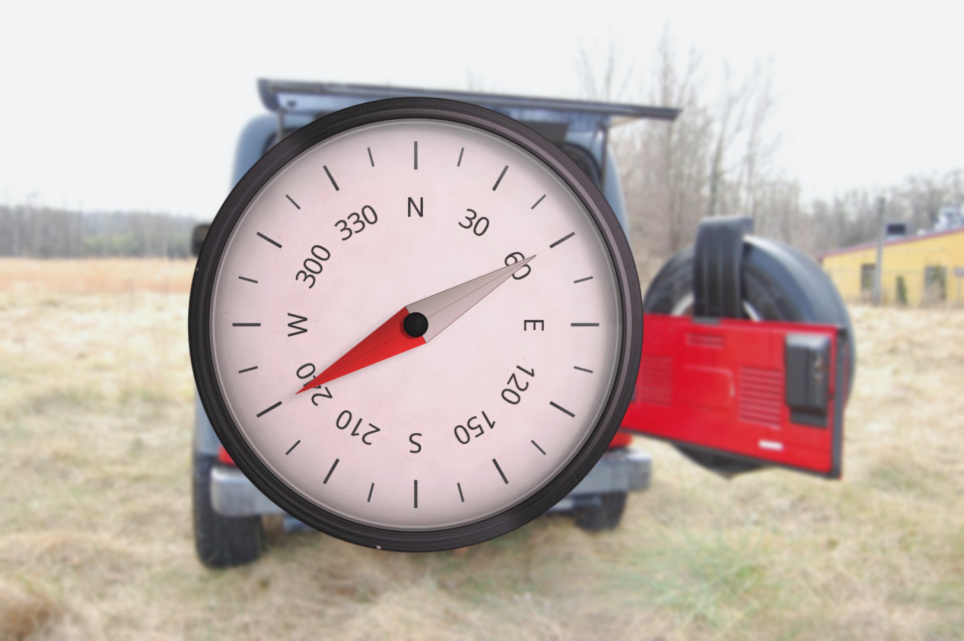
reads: 240
